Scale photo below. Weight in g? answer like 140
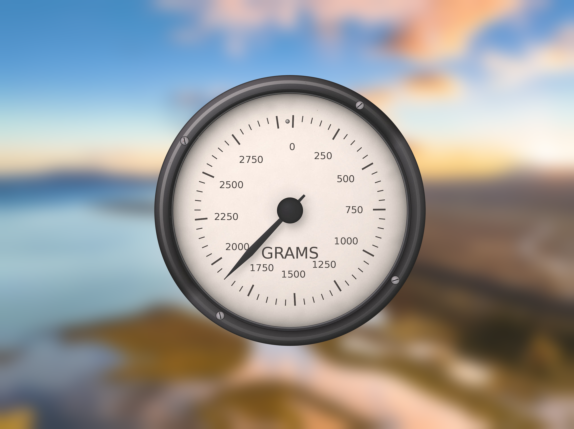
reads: 1900
